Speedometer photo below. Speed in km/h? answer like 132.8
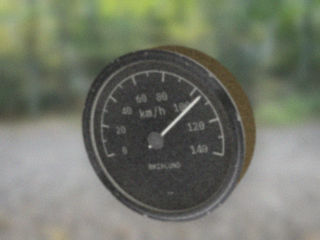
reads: 105
